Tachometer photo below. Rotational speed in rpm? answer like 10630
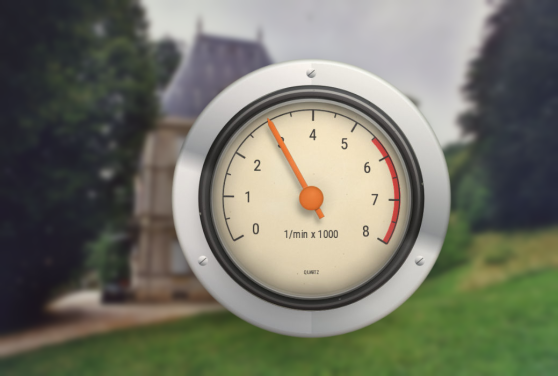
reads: 3000
